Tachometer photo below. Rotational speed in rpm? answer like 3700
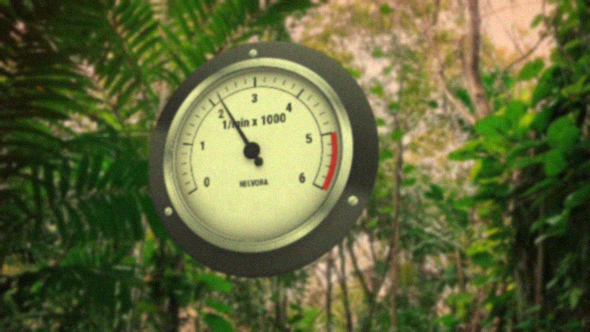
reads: 2200
